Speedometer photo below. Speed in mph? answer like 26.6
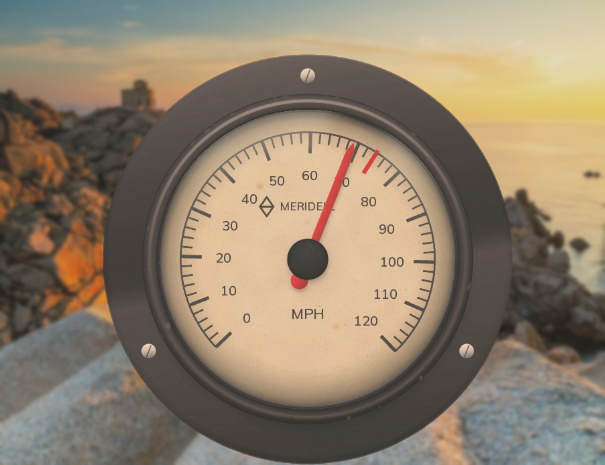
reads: 69
